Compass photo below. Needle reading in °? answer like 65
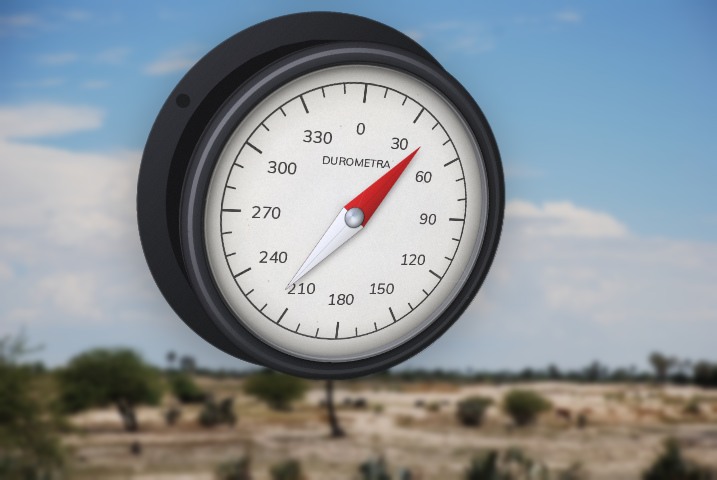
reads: 40
